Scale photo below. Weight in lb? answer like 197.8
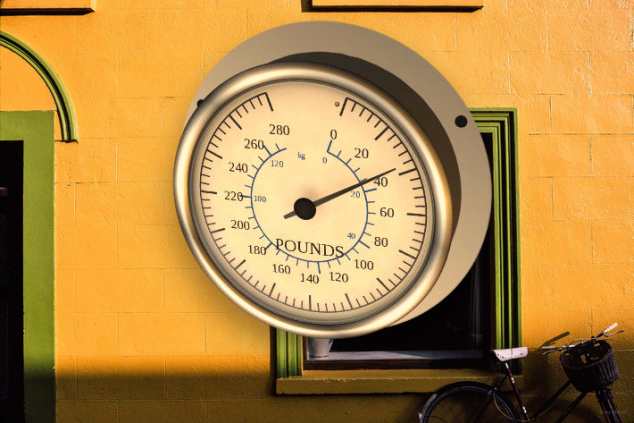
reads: 36
